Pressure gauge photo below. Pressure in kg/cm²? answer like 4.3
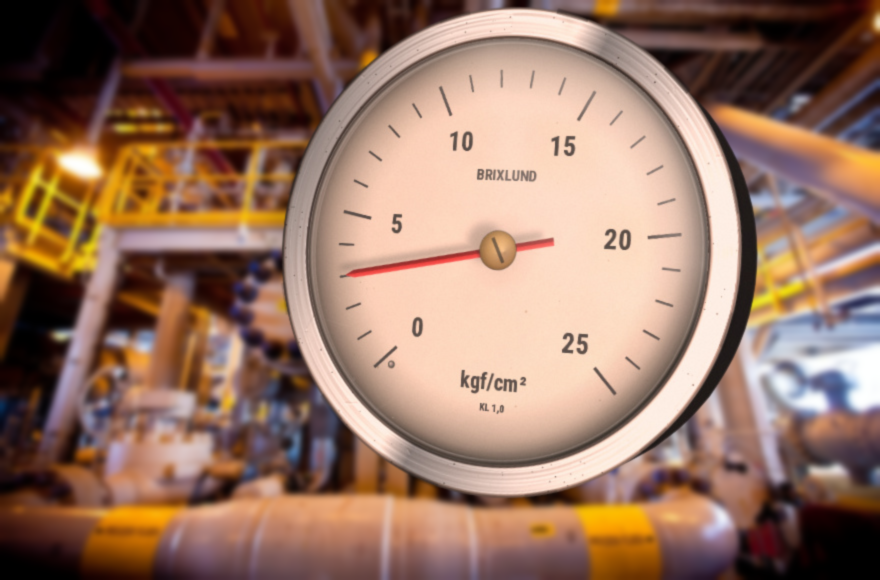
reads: 3
